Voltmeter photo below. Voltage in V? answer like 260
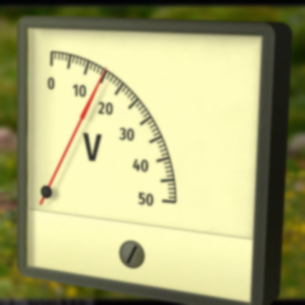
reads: 15
